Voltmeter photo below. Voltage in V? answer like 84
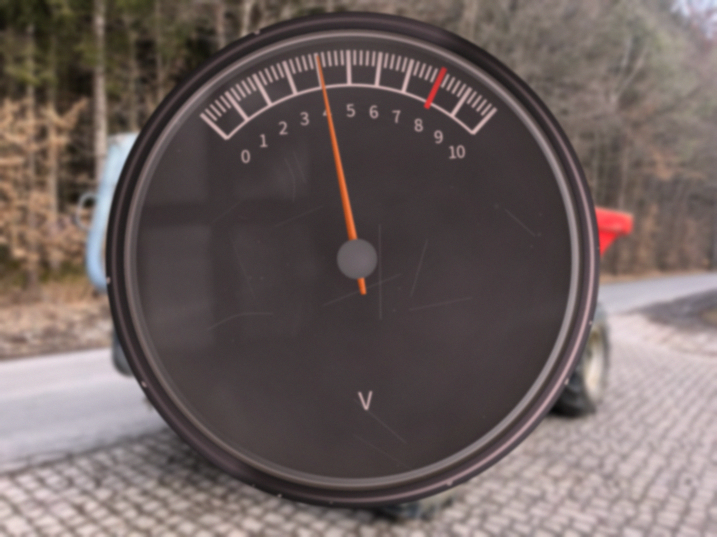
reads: 4
